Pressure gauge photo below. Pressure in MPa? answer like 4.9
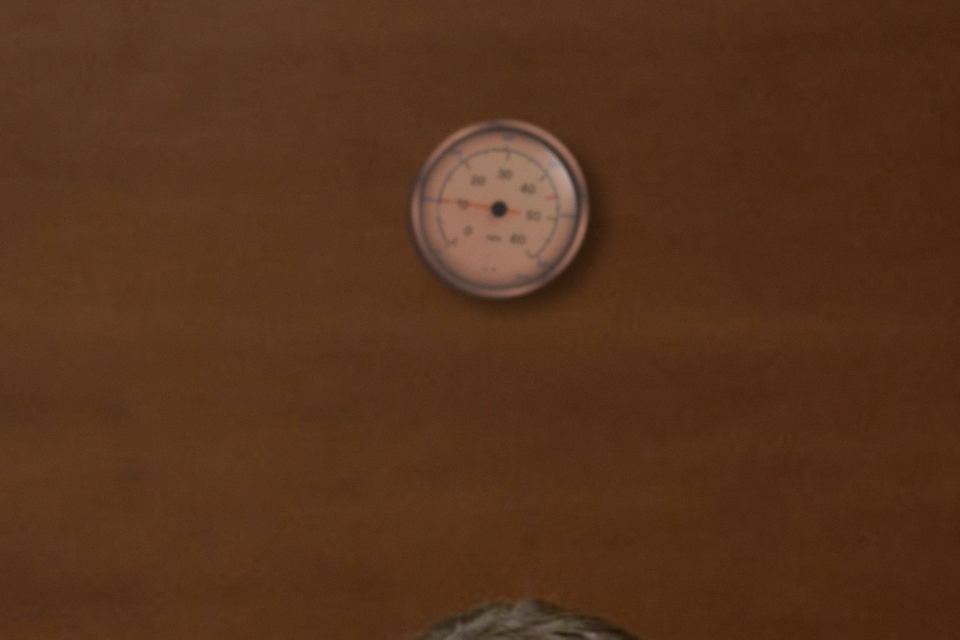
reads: 10
